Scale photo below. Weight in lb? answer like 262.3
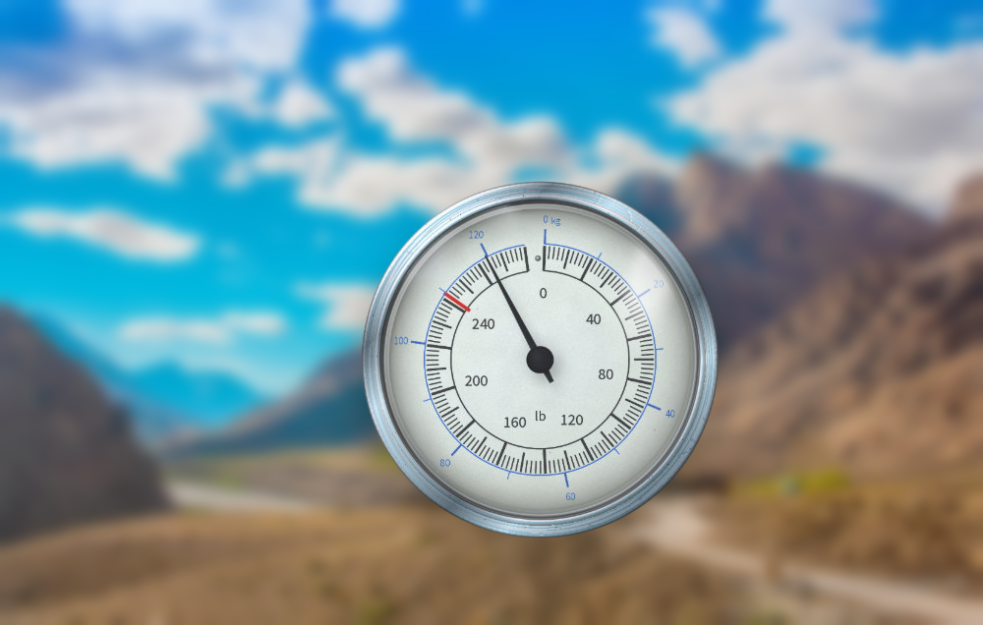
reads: 264
